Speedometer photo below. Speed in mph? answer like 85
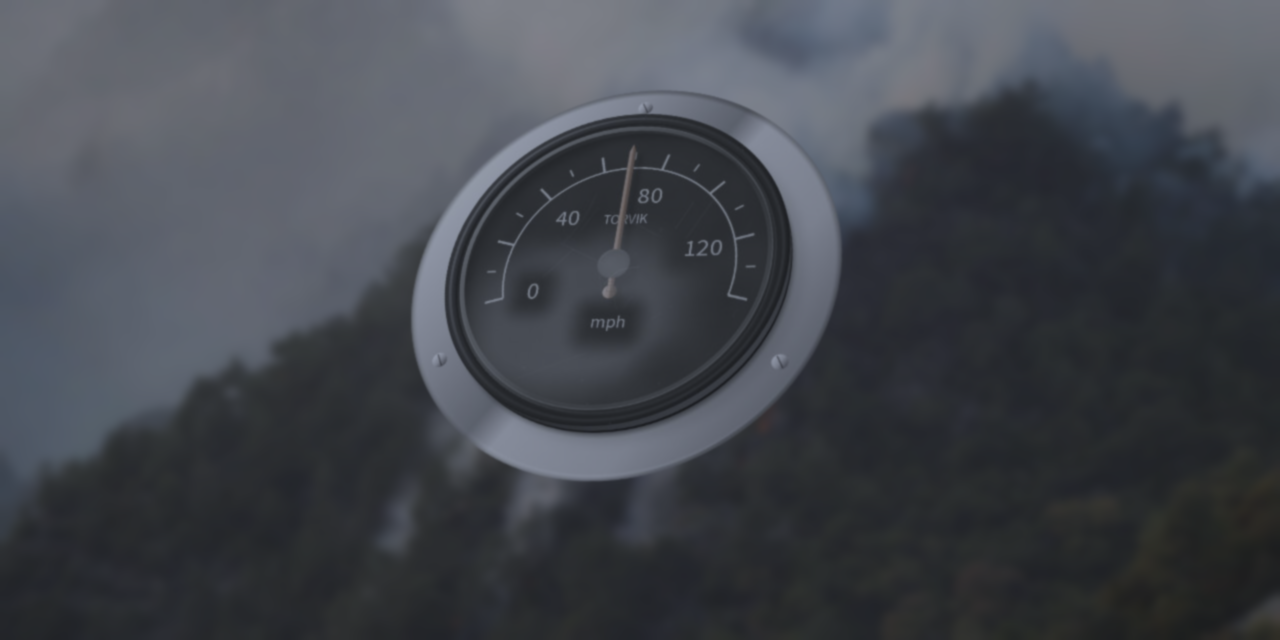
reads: 70
